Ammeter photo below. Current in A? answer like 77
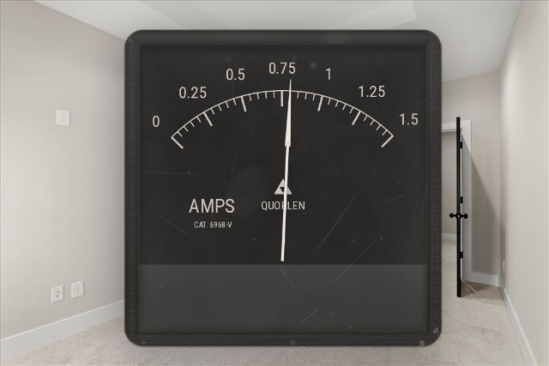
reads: 0.8
